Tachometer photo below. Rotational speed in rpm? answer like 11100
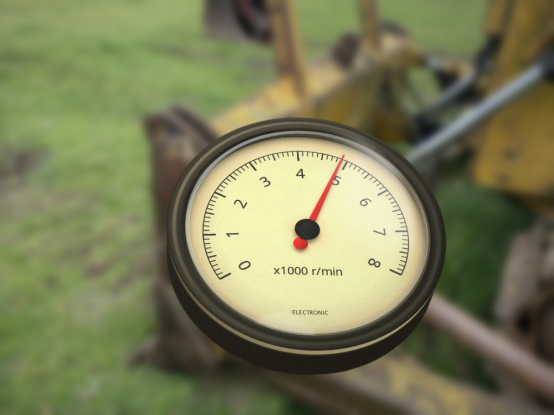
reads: 4900
